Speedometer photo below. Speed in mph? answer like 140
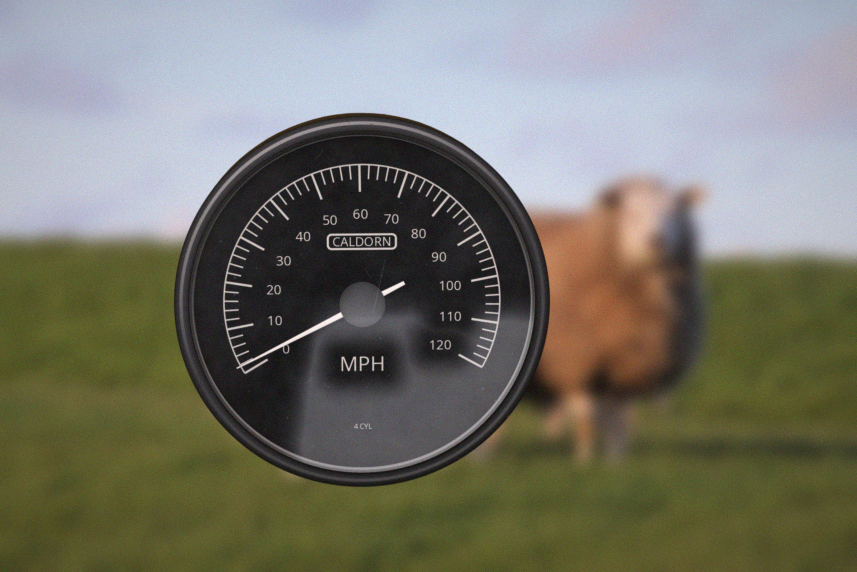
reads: 2
